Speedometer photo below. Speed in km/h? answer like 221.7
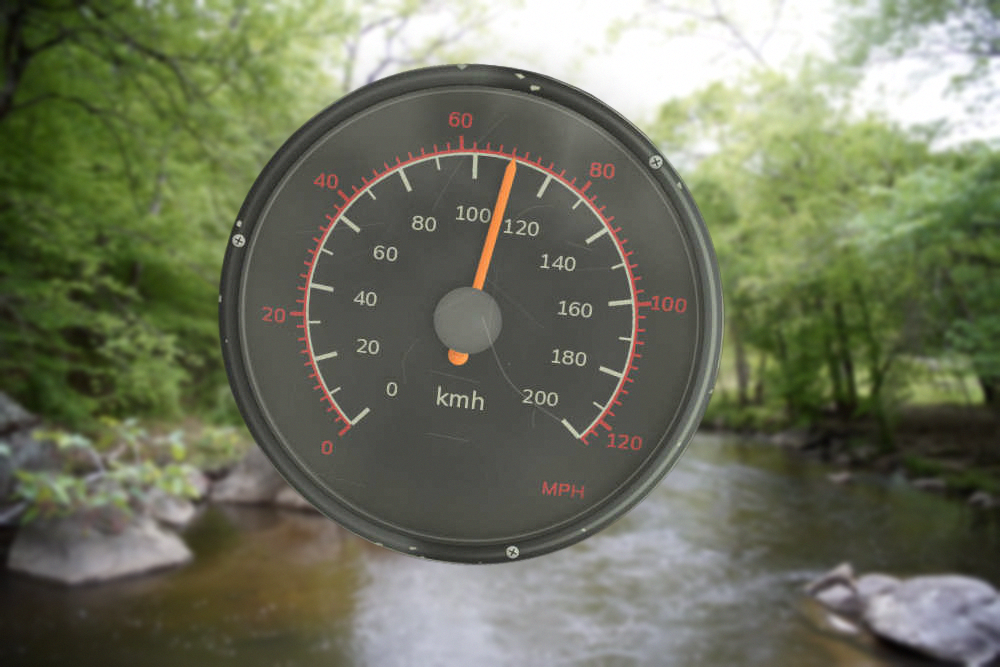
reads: 110
